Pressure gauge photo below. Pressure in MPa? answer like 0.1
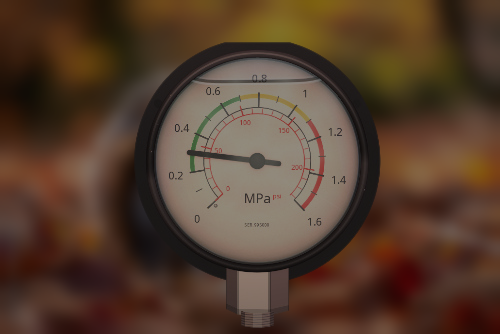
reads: 0.3
